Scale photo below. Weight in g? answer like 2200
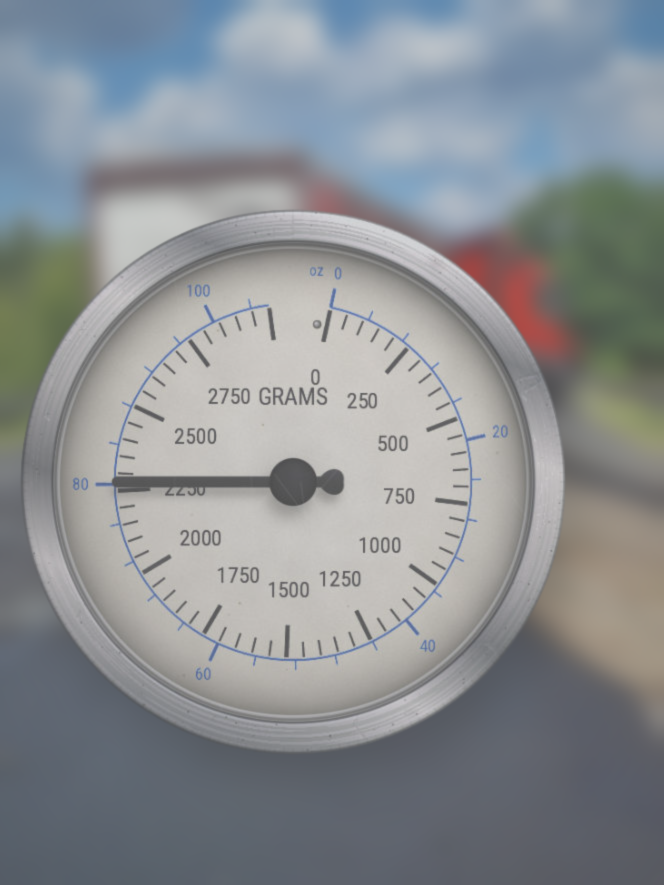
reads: 2275
